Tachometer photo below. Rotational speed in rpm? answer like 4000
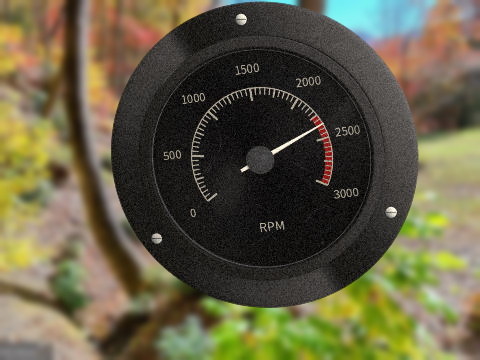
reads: 2350
